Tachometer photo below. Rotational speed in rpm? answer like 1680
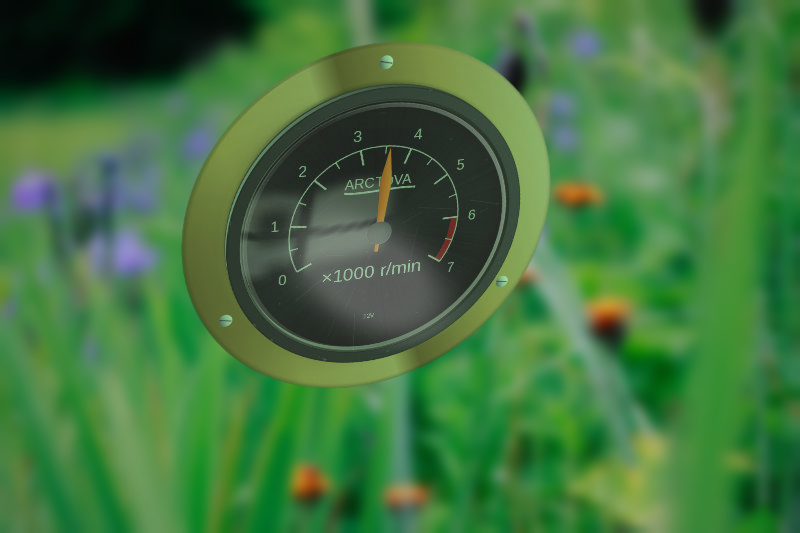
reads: 3500
